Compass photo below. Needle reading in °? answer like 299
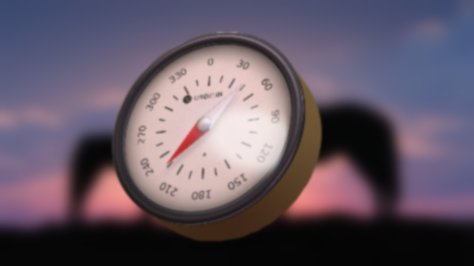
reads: 225
